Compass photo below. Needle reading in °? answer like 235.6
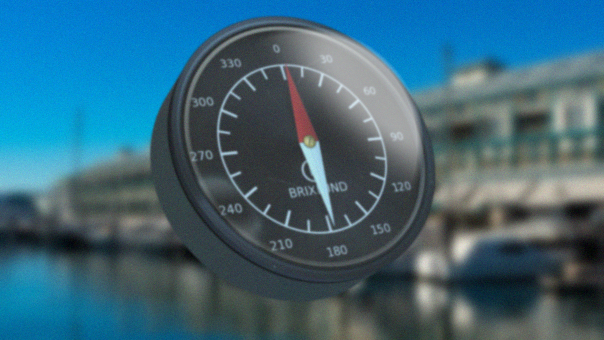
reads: 0
